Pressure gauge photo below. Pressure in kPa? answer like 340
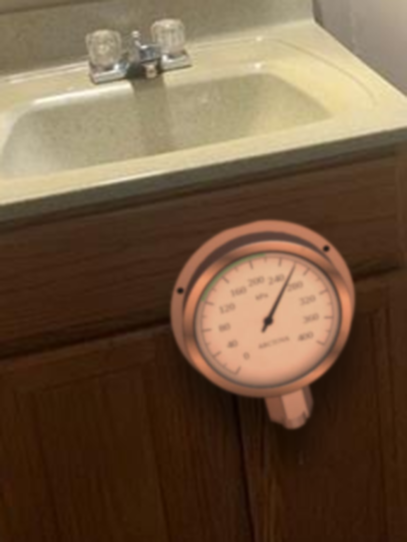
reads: 260
